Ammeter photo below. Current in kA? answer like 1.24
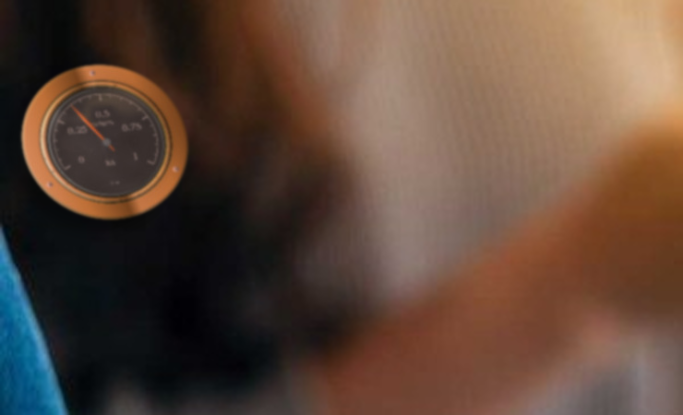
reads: 0.35
